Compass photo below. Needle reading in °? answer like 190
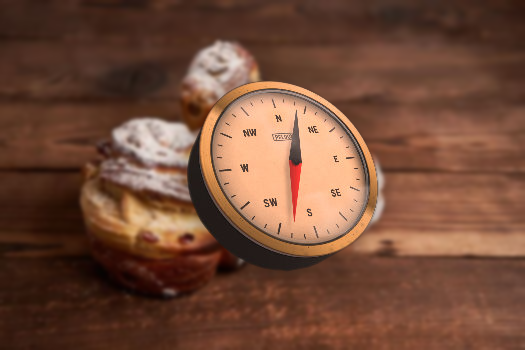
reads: 200
